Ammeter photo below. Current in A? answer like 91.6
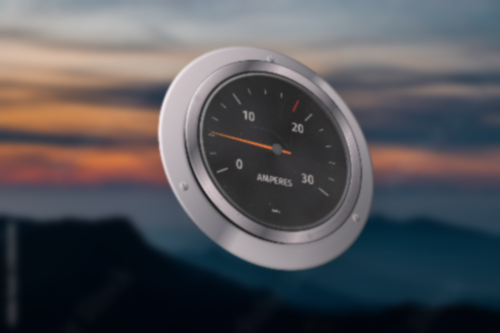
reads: 4
